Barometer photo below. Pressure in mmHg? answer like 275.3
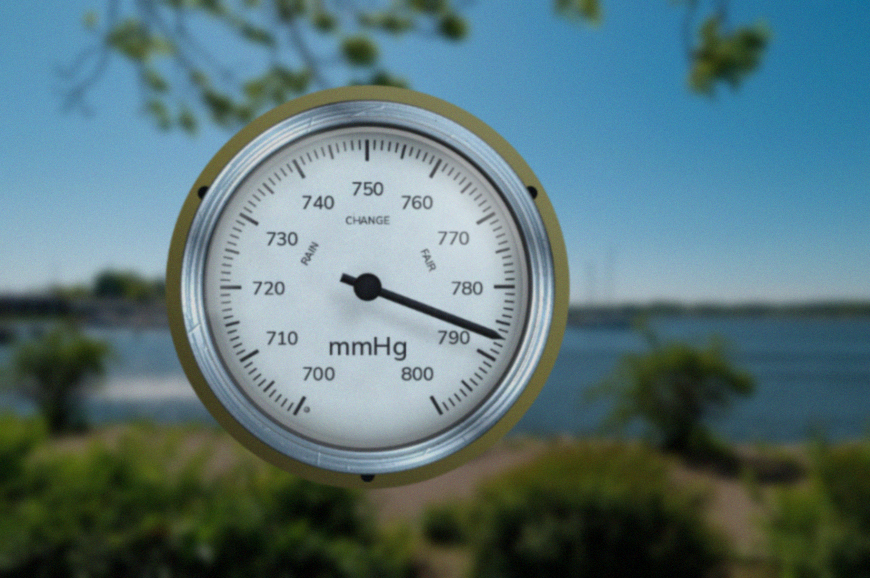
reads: 787
